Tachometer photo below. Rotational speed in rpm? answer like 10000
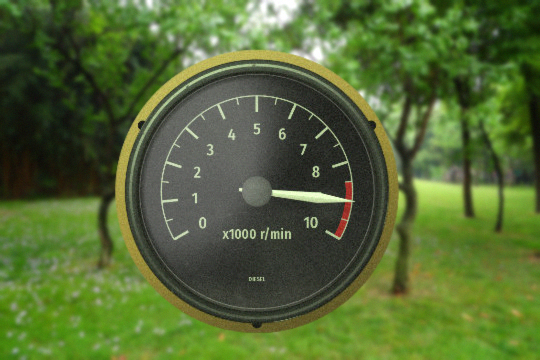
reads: 9000
